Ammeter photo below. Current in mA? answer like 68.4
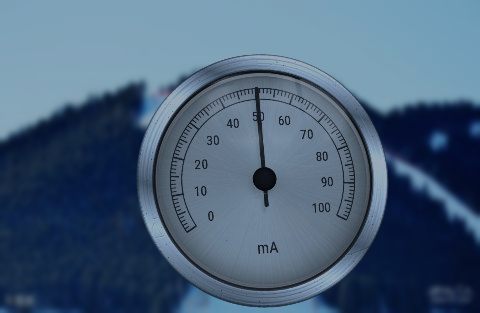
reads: 50
